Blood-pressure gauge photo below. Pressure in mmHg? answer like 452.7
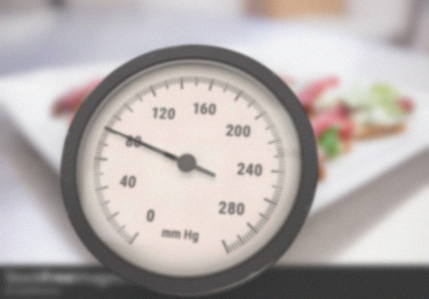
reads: 80
